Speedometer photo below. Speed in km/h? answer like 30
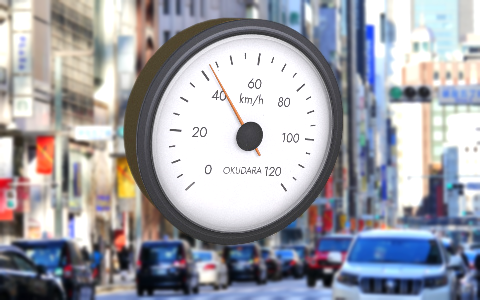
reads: 42.5
